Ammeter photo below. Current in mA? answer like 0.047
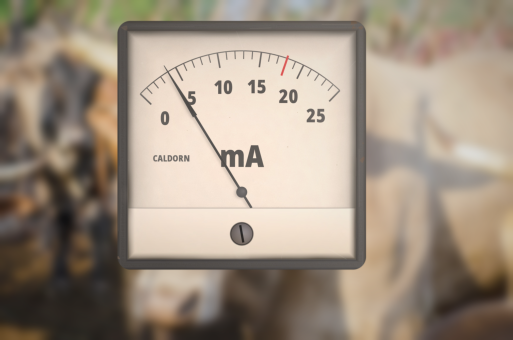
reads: 4
